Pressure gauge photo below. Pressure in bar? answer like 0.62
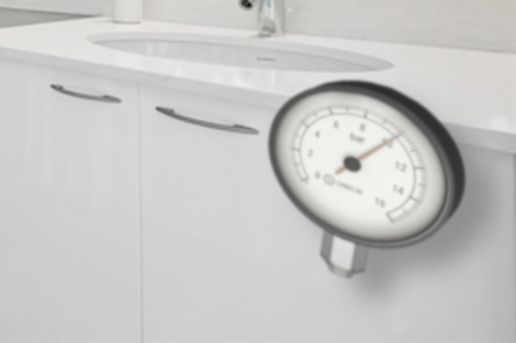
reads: 10
